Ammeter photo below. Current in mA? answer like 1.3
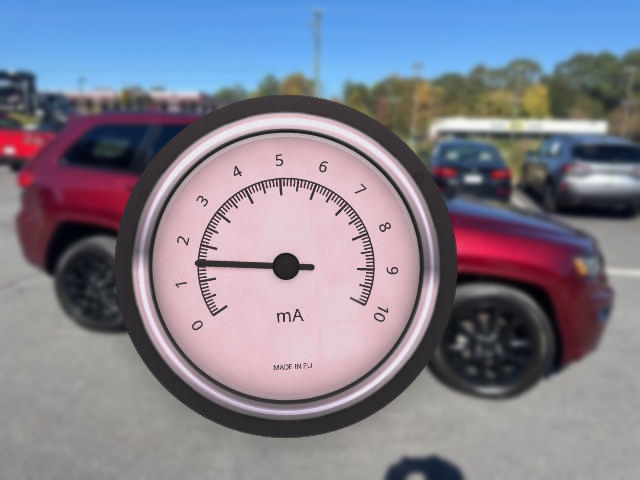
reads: 1.5
